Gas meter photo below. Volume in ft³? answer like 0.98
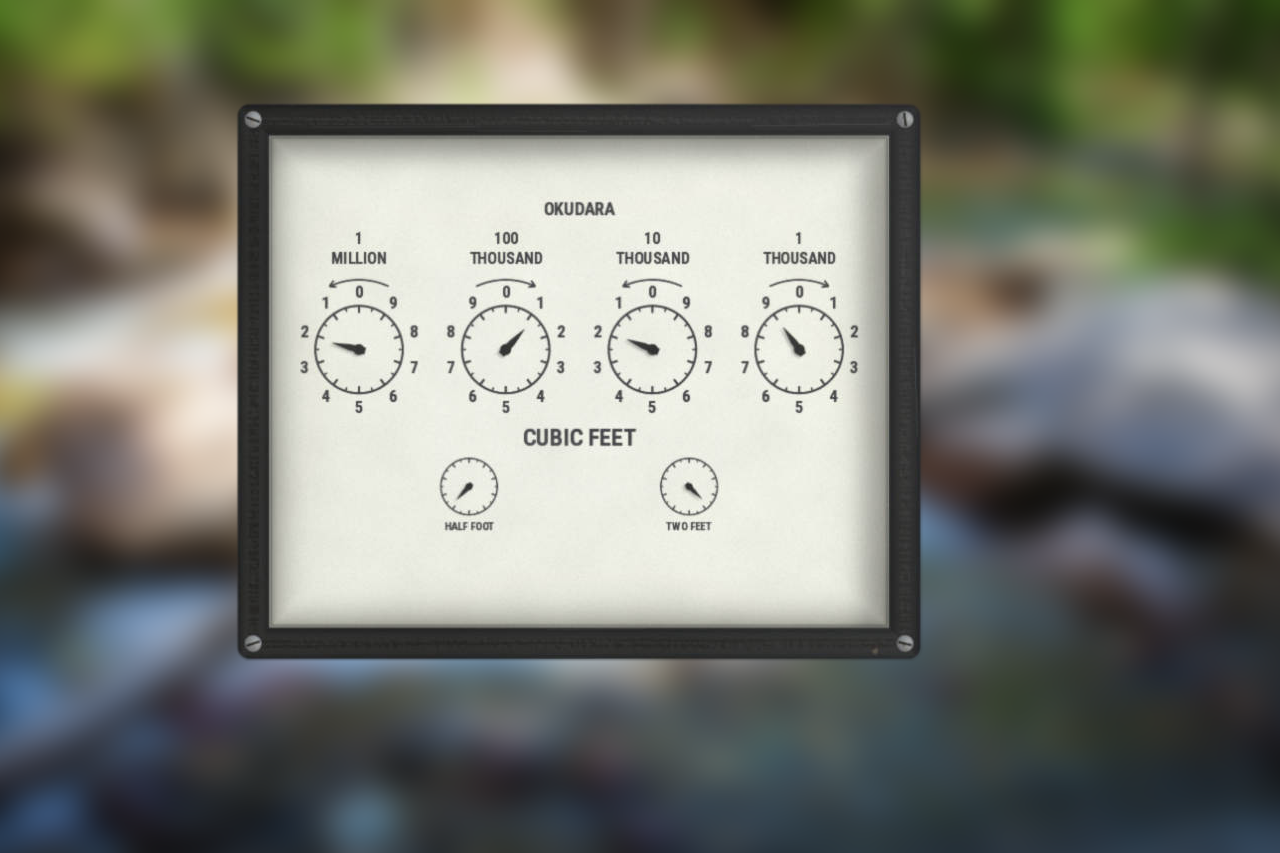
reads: 211900
